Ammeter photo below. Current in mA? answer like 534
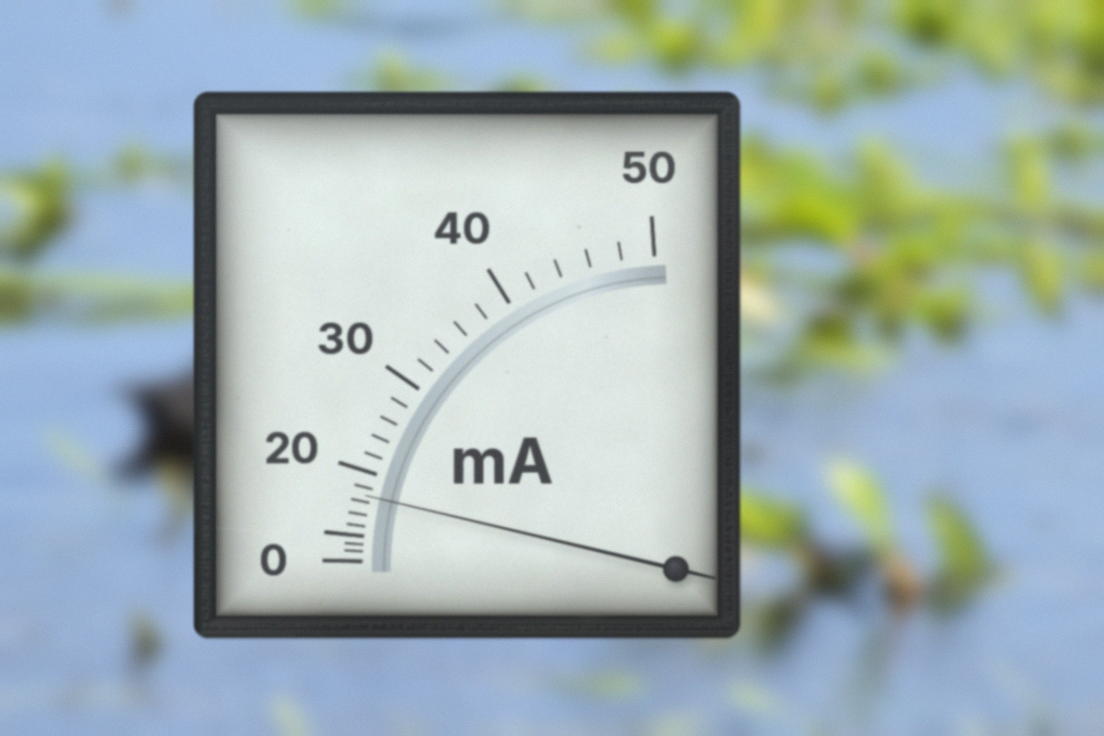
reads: 17
